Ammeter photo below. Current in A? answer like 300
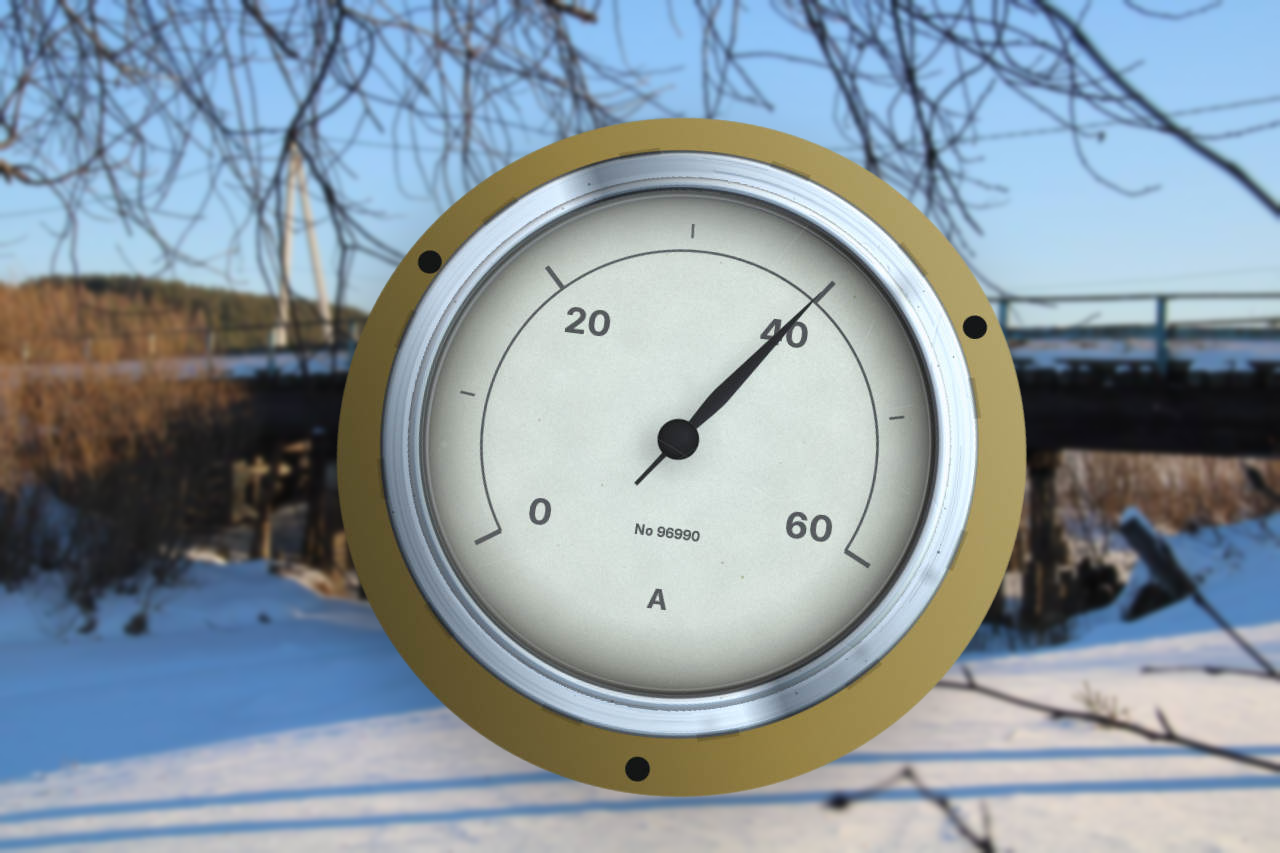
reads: 40
